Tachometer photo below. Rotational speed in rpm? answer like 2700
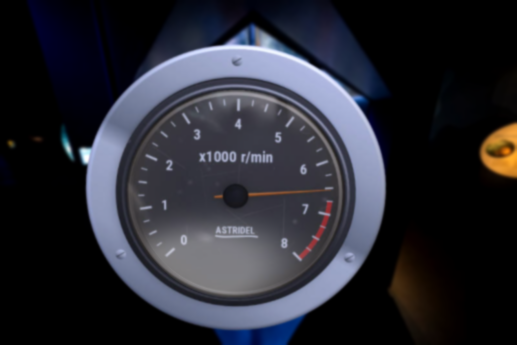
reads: 6500
